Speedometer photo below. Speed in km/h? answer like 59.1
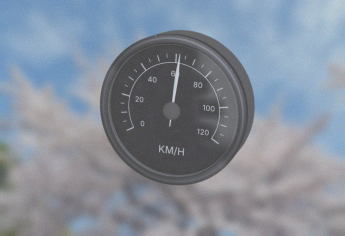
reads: 62.5
